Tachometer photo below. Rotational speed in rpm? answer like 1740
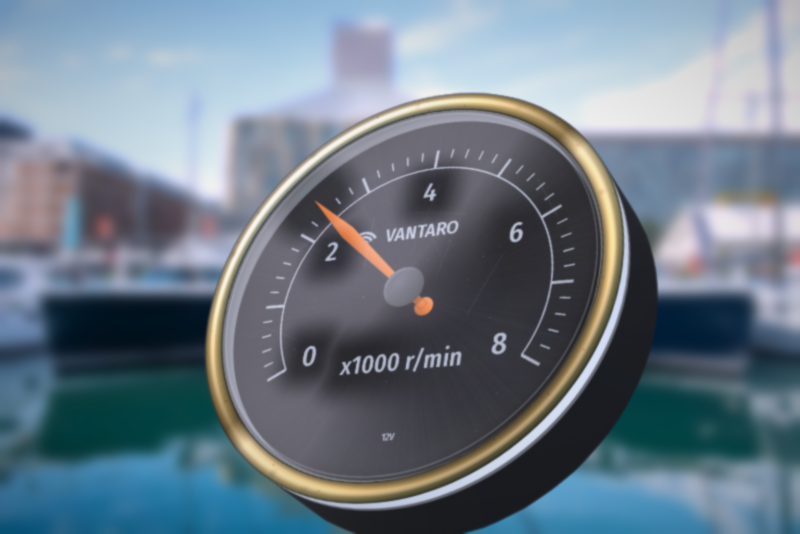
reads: 2400
